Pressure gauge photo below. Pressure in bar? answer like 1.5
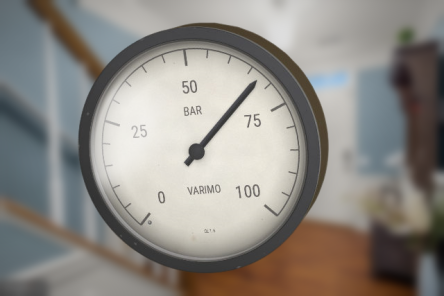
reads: 67.5
